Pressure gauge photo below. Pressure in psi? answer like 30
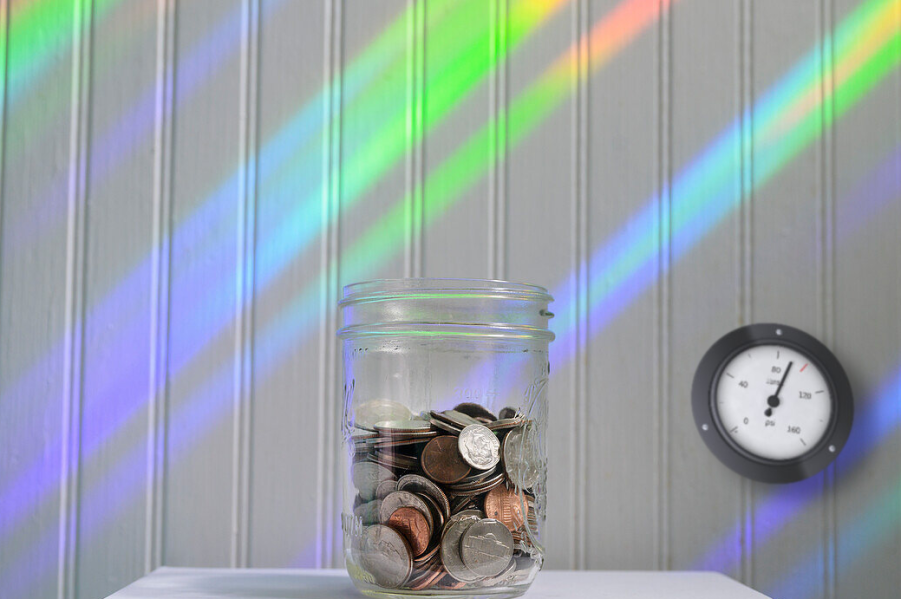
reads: 90
